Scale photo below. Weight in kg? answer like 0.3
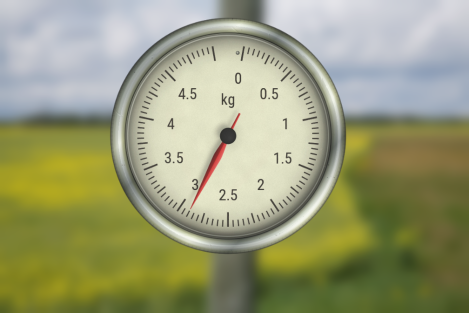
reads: 2.9
